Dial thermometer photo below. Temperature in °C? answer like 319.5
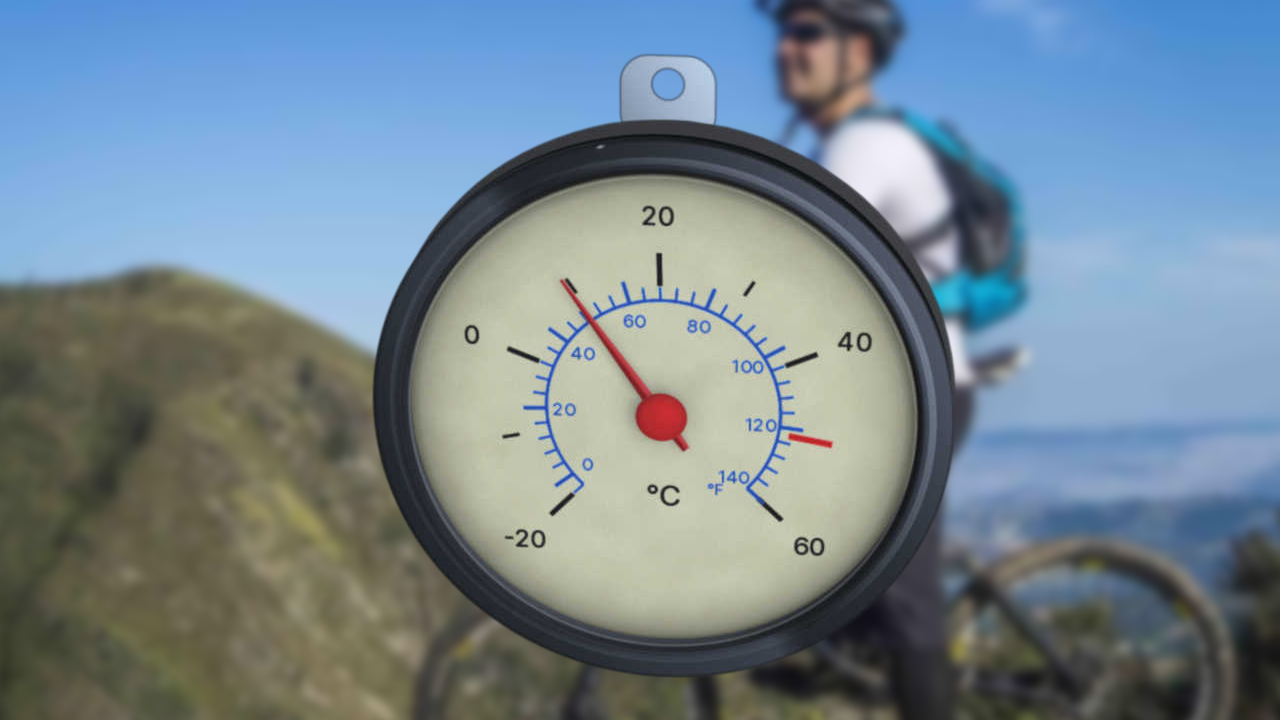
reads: 10
